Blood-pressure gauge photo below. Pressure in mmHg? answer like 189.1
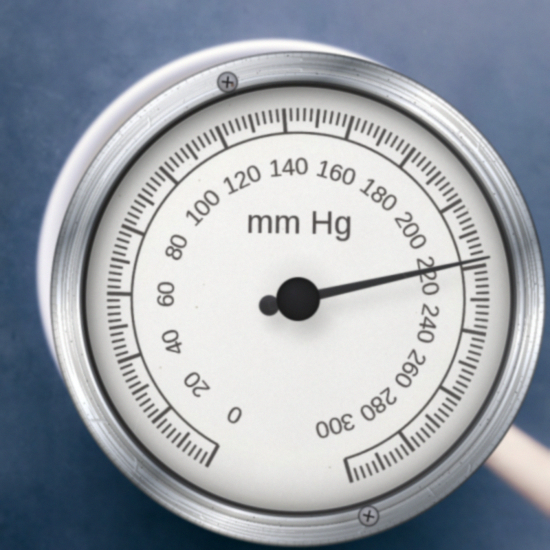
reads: 218
